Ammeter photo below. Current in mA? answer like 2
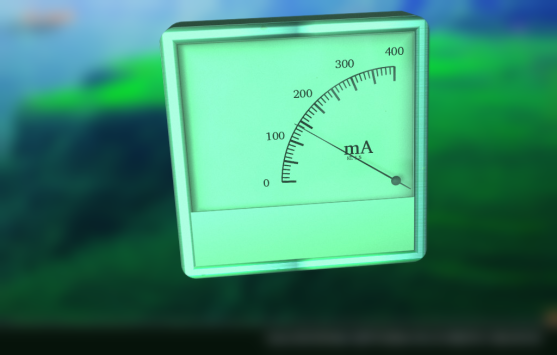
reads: 140
